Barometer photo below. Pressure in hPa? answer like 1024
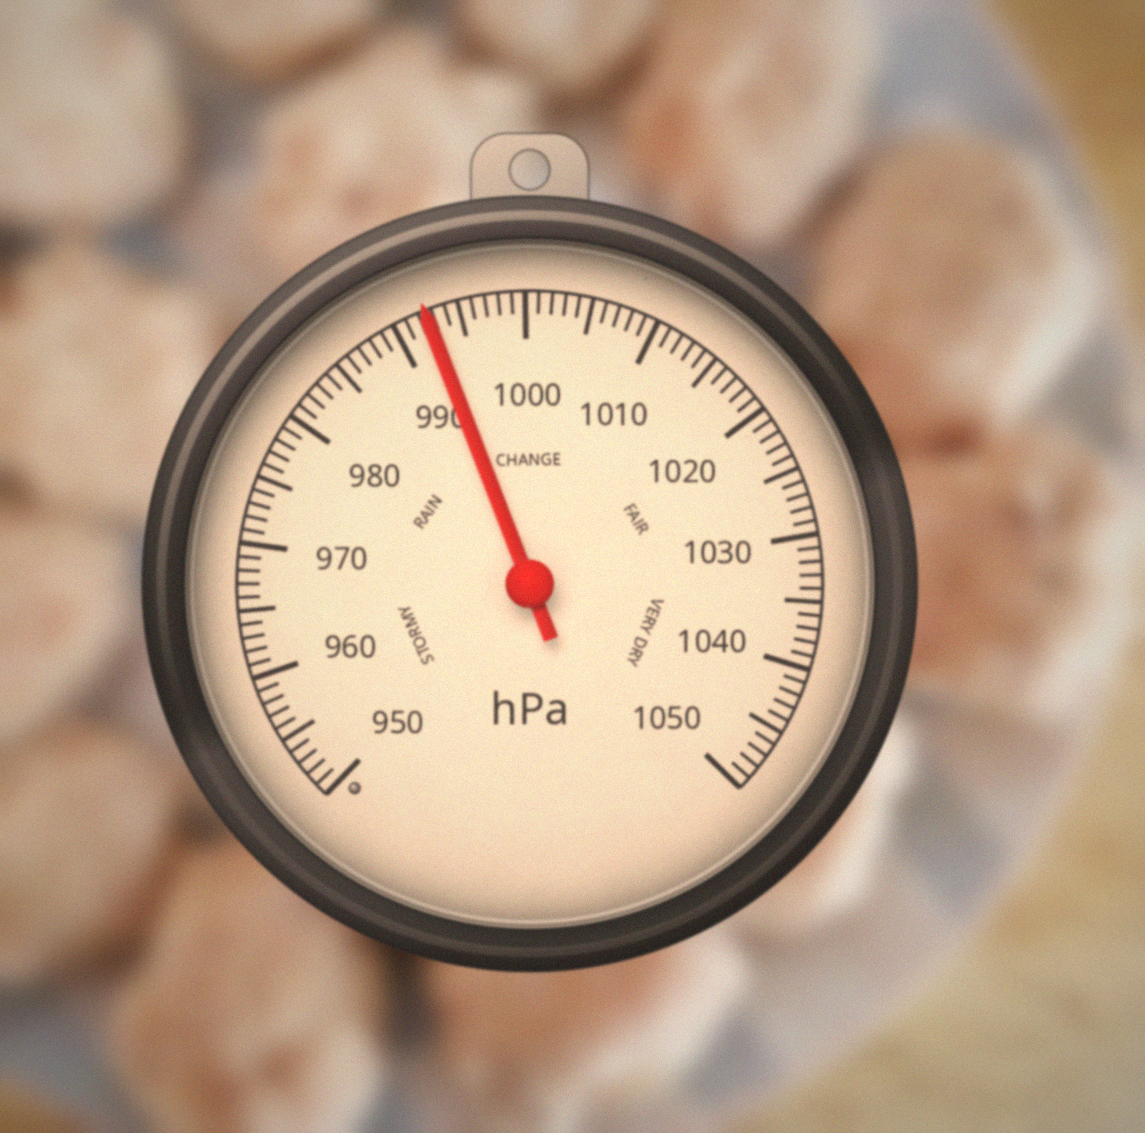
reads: 992.5
